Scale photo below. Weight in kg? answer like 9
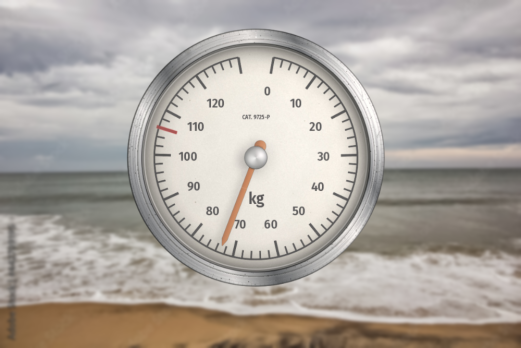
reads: 73
